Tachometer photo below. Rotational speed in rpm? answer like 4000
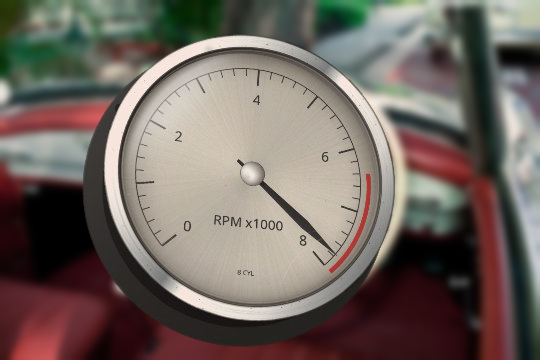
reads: 7800
